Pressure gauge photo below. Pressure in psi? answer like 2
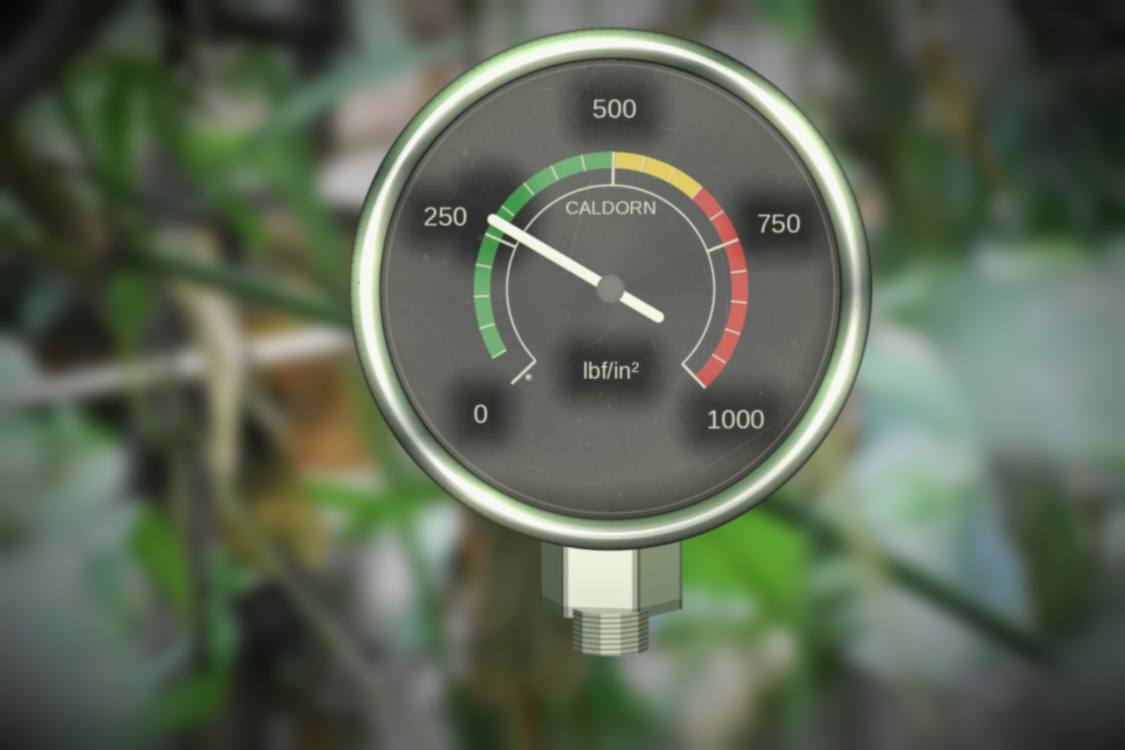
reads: 275
